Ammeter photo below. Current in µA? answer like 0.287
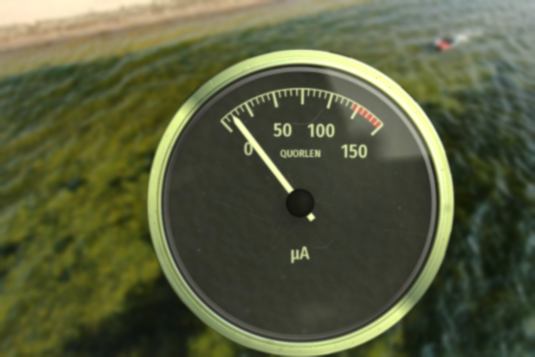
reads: 10
